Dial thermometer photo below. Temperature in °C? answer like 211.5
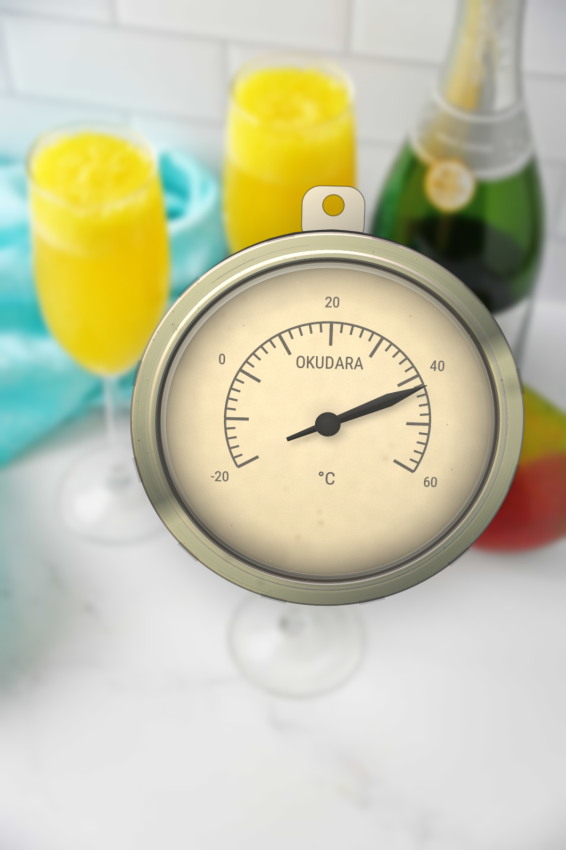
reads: 42
